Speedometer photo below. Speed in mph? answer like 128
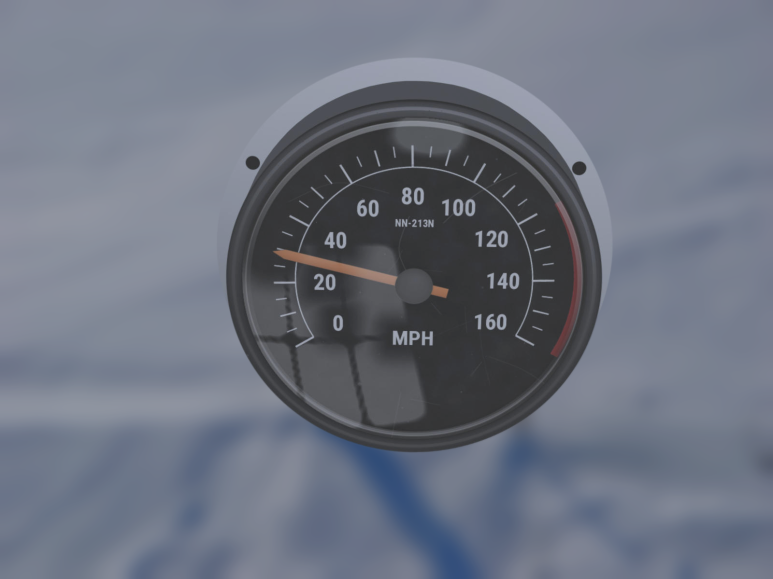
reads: 30
